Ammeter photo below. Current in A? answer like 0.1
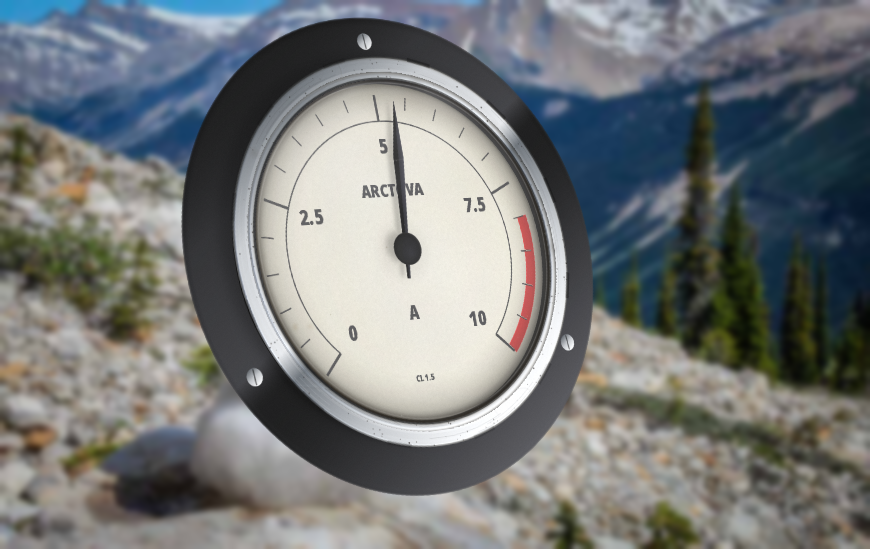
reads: 5.25
